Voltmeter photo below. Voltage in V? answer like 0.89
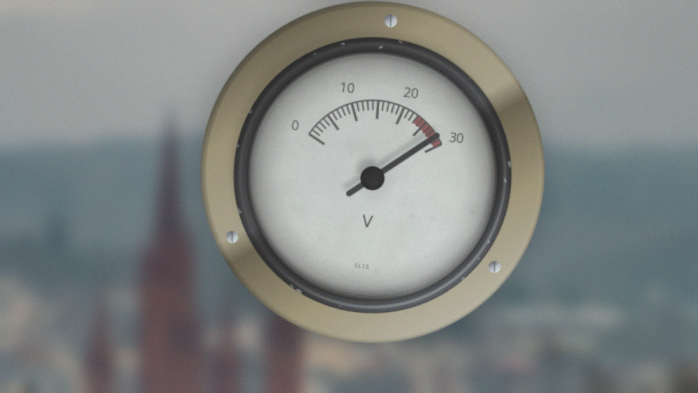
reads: 28
